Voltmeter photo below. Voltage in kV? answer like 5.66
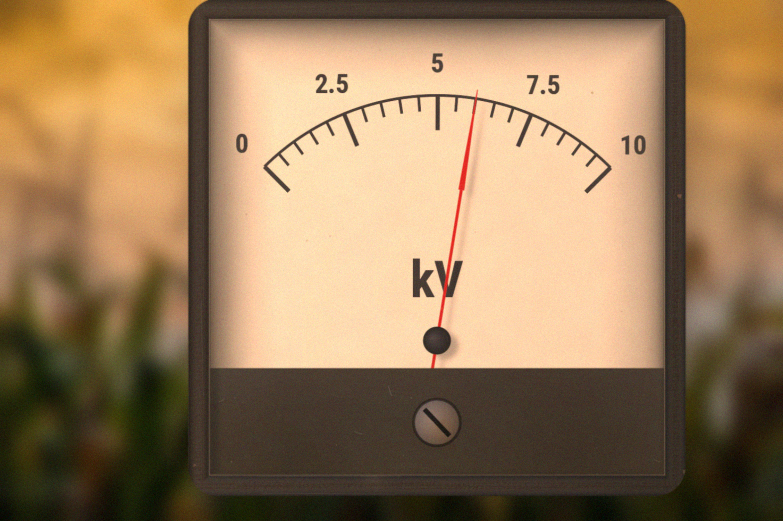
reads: 6
